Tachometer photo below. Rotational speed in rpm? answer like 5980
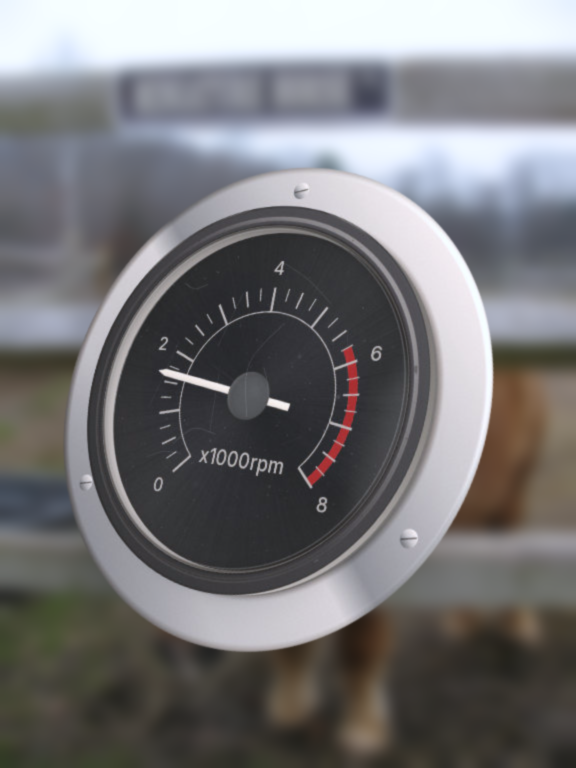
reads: 1625
